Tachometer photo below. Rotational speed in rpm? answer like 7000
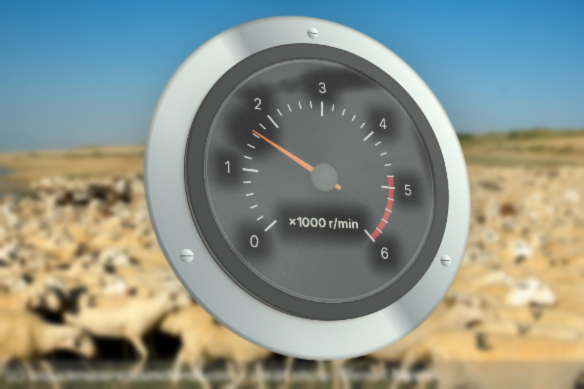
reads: 1600
